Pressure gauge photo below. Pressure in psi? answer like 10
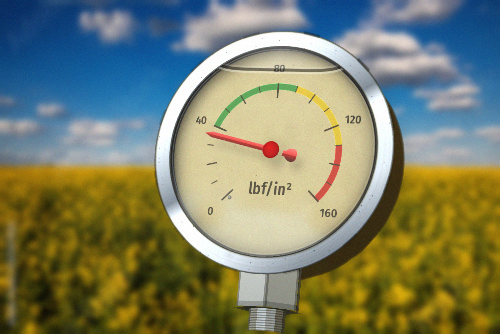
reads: 35
